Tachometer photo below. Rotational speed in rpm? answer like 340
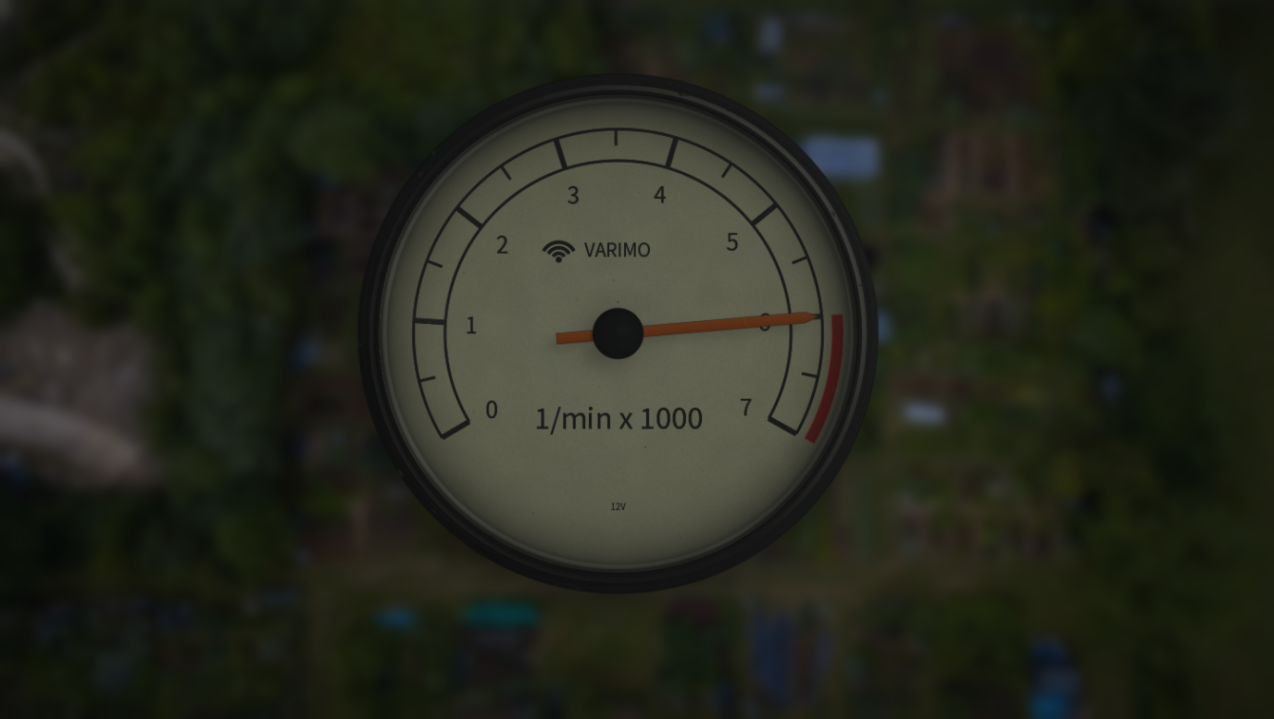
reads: 6000
